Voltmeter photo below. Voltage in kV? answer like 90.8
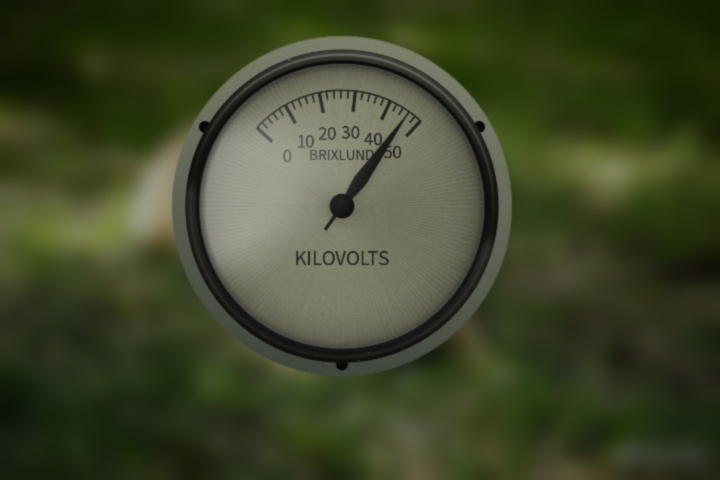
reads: 46
